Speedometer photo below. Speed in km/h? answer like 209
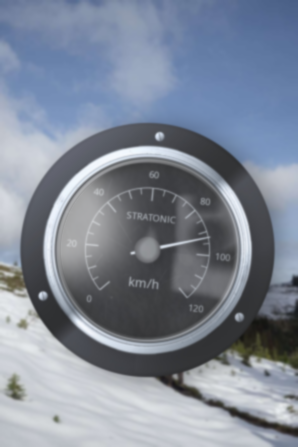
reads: 92.5
